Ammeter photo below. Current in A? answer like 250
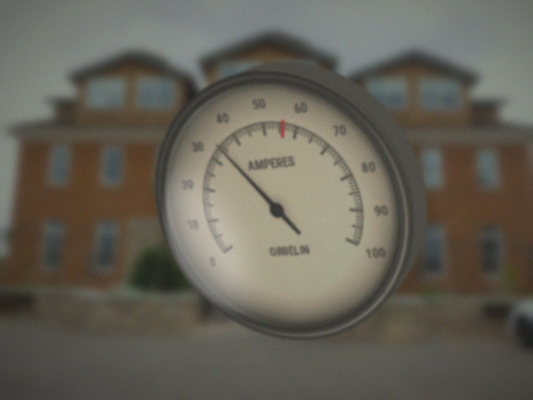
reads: 35
